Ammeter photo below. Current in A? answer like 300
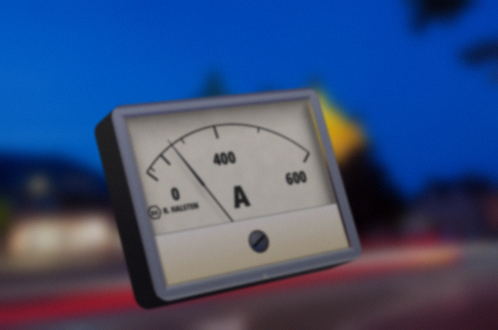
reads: 250
